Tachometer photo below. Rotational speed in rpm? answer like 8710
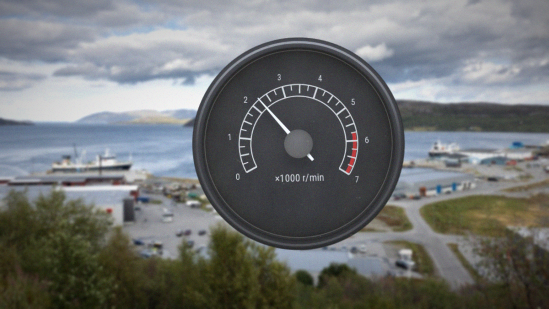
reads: 2250
